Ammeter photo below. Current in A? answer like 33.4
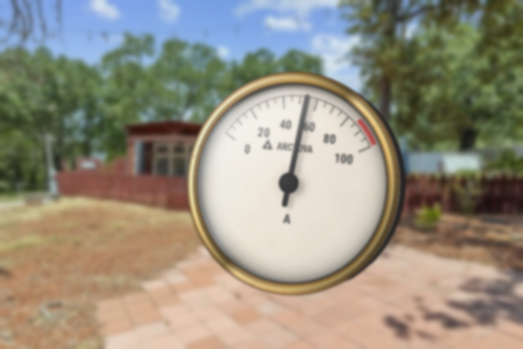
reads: 55
